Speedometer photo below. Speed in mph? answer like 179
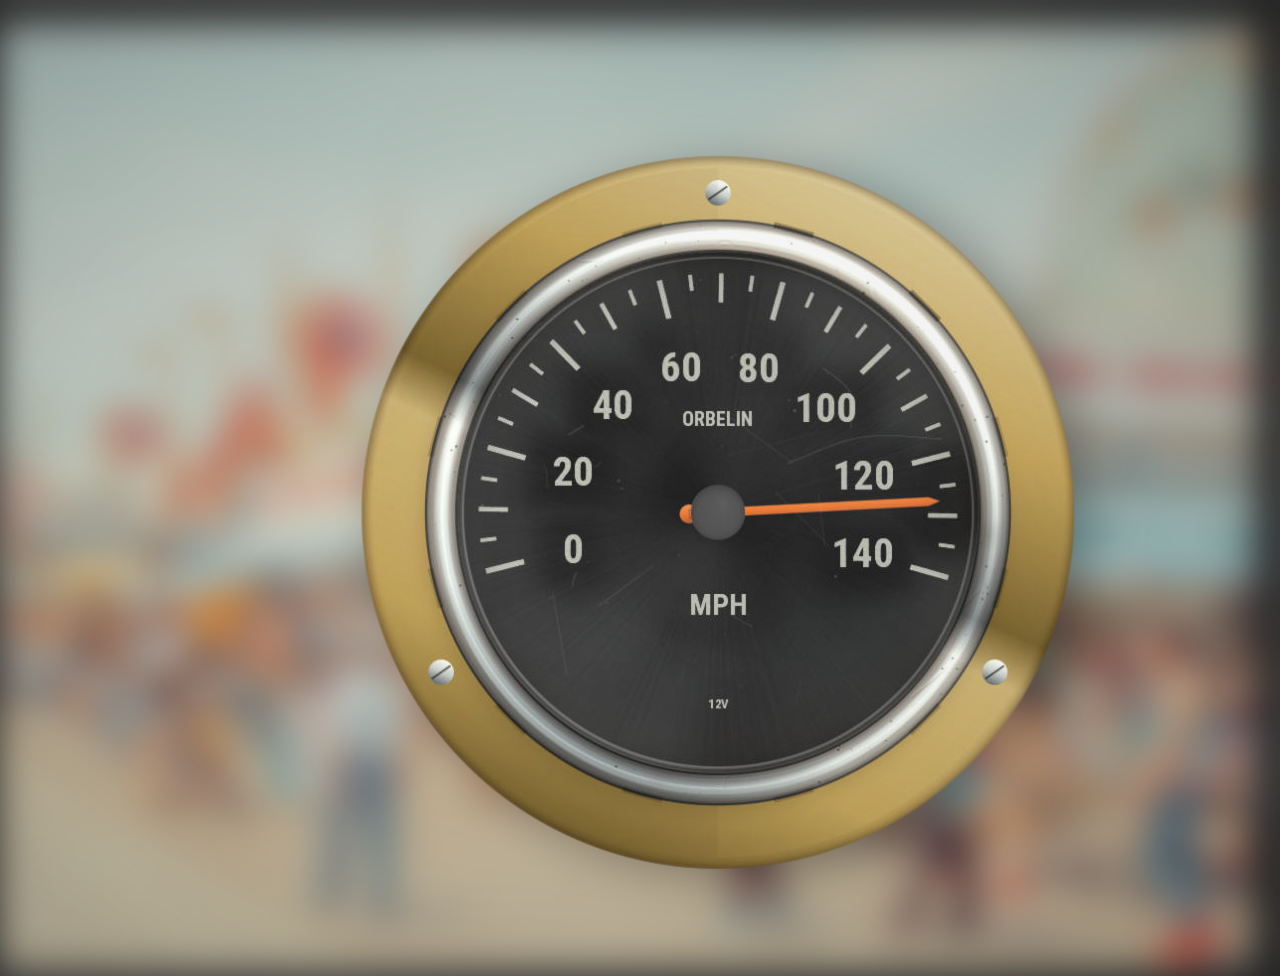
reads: 127.5
